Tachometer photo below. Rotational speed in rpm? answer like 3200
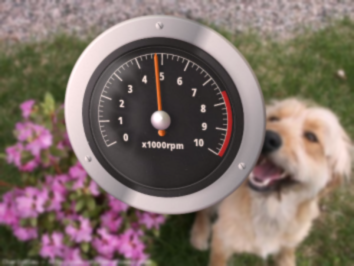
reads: 4800
